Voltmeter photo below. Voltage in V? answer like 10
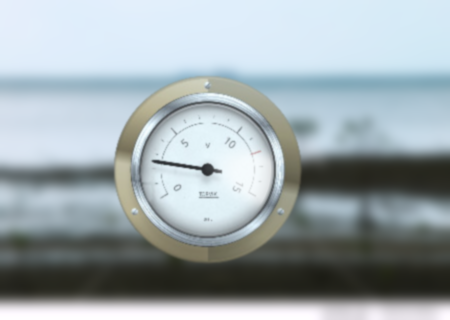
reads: 2.5
